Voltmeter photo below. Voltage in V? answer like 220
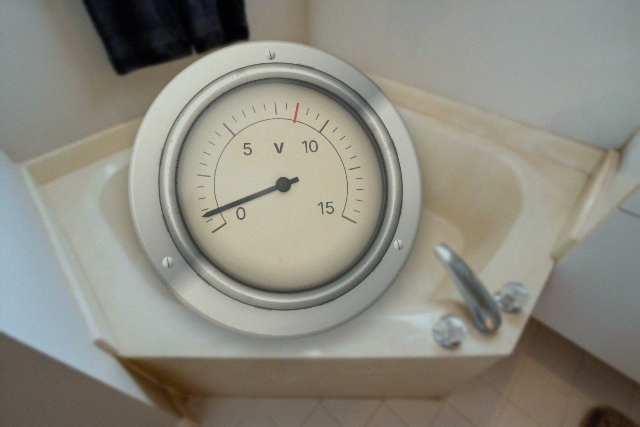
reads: 0.75
